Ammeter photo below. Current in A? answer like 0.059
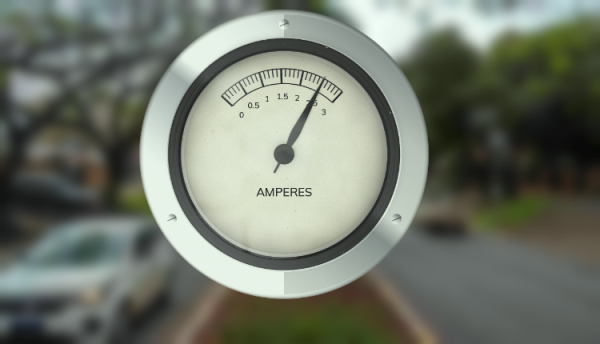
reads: 2.5
